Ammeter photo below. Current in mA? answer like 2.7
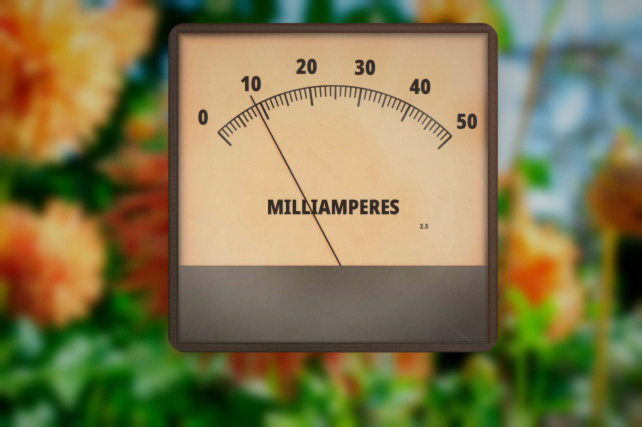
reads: 9
